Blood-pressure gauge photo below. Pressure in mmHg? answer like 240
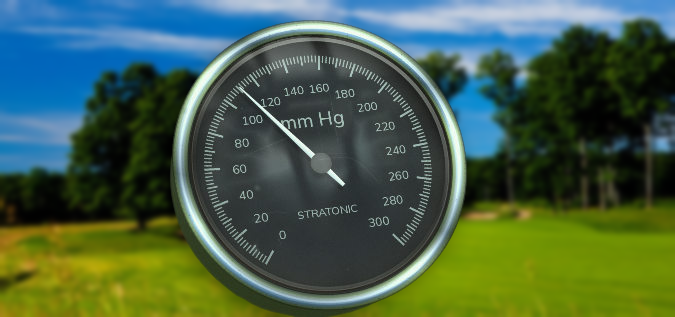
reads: 110
